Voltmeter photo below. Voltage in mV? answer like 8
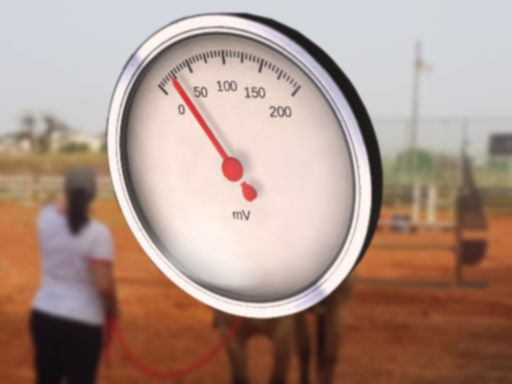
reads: 25
